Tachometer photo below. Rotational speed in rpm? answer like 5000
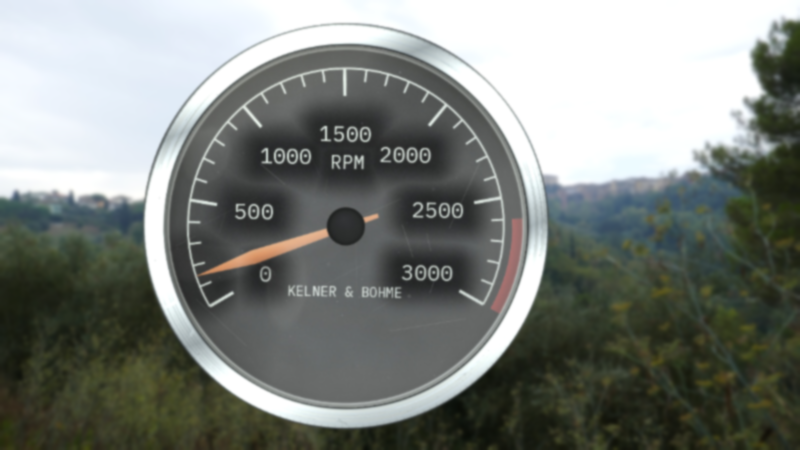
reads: 150
